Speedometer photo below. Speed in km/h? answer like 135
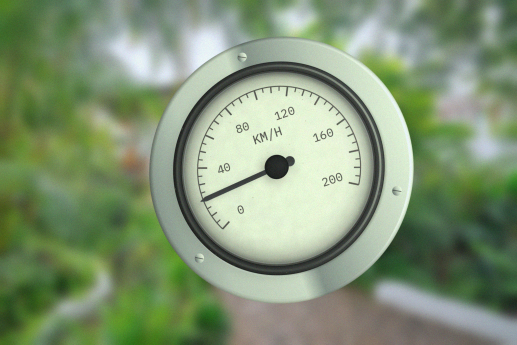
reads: 20
